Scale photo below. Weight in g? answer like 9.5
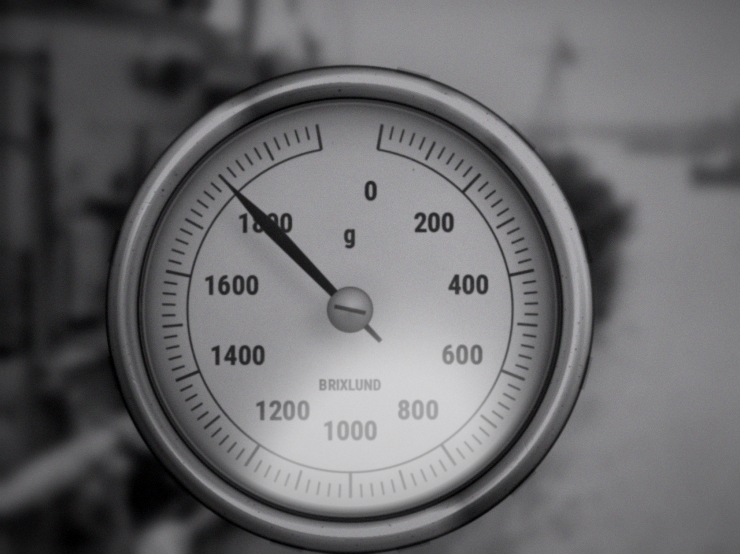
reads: 1800
